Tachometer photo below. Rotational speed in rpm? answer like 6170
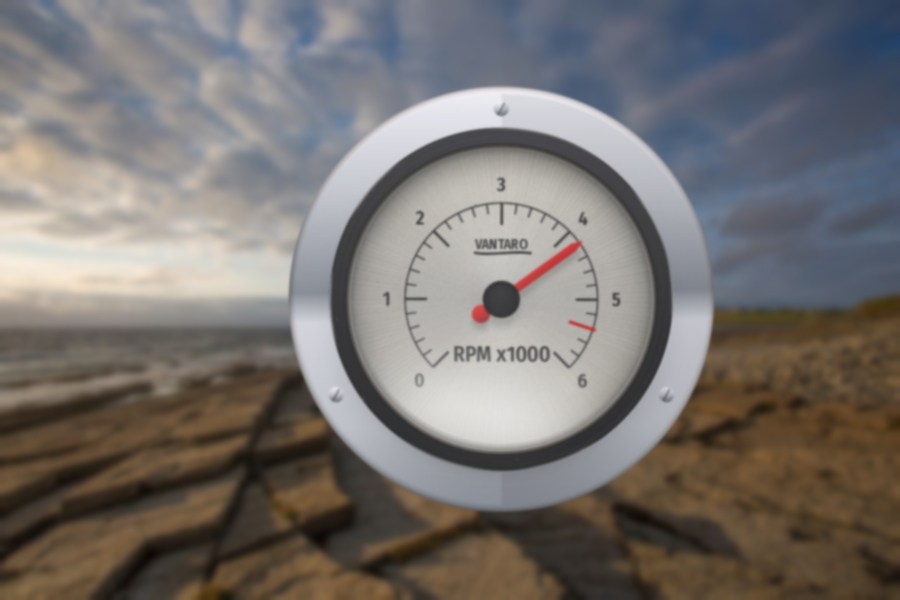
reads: 4200
